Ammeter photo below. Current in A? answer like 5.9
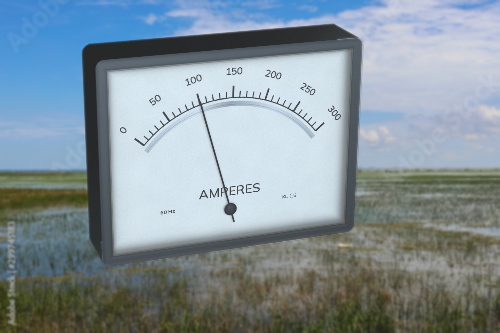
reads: 100
